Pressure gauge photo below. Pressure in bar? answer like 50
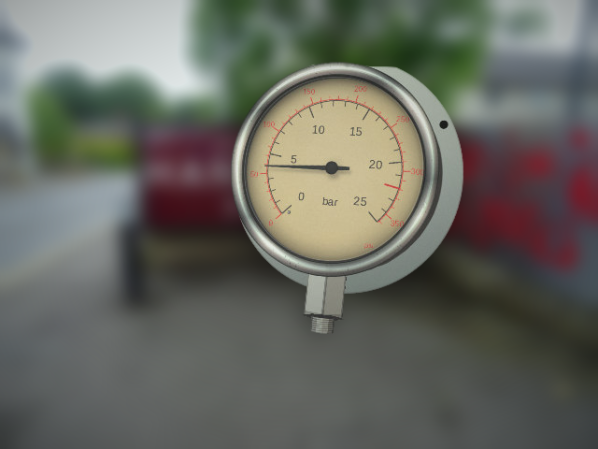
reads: 4
